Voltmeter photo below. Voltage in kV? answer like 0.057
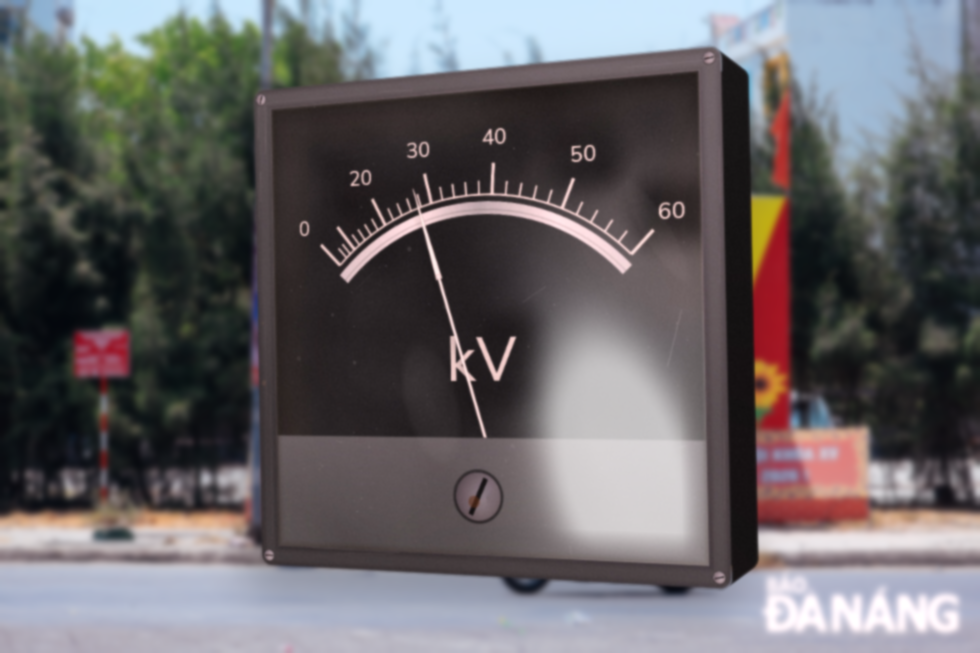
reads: 28
